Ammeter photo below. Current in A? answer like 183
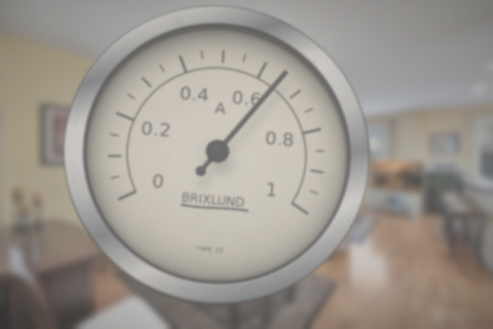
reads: 0.65
